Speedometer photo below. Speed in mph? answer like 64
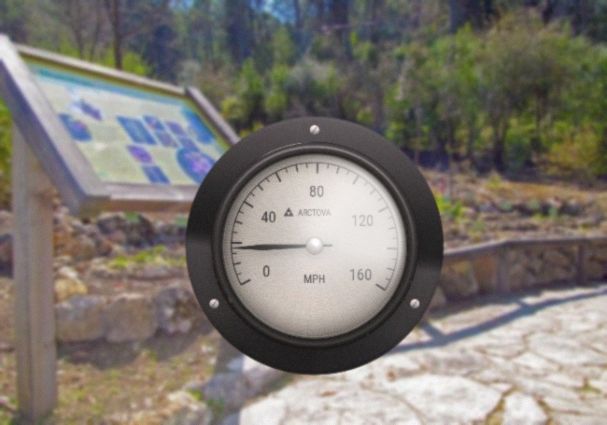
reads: 17.5
